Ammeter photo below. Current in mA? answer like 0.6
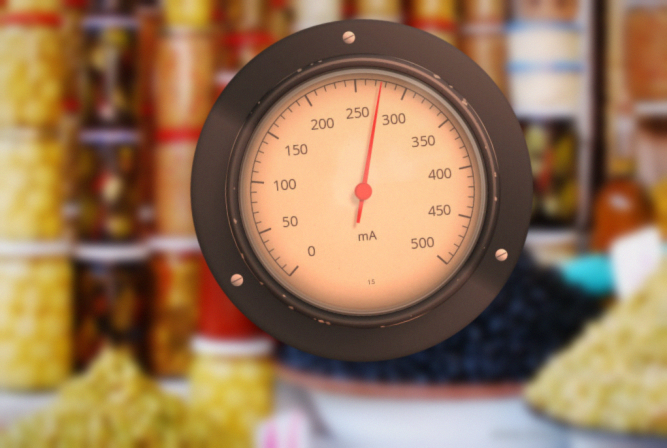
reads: 275
